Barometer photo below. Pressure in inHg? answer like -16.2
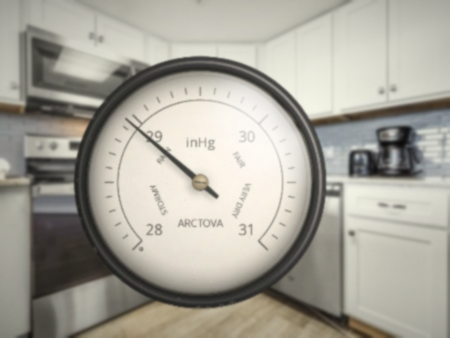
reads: 28.95
